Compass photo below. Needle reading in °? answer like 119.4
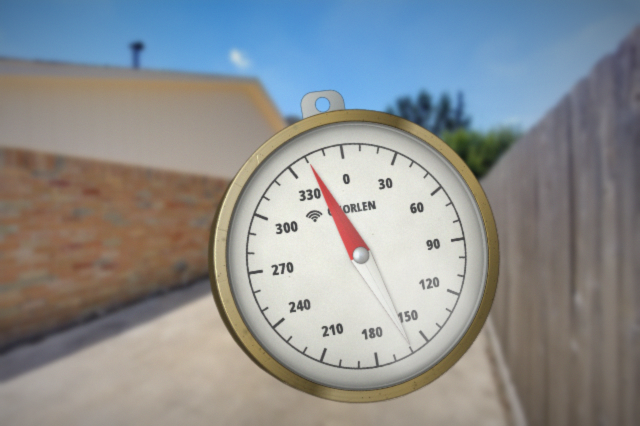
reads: 340
